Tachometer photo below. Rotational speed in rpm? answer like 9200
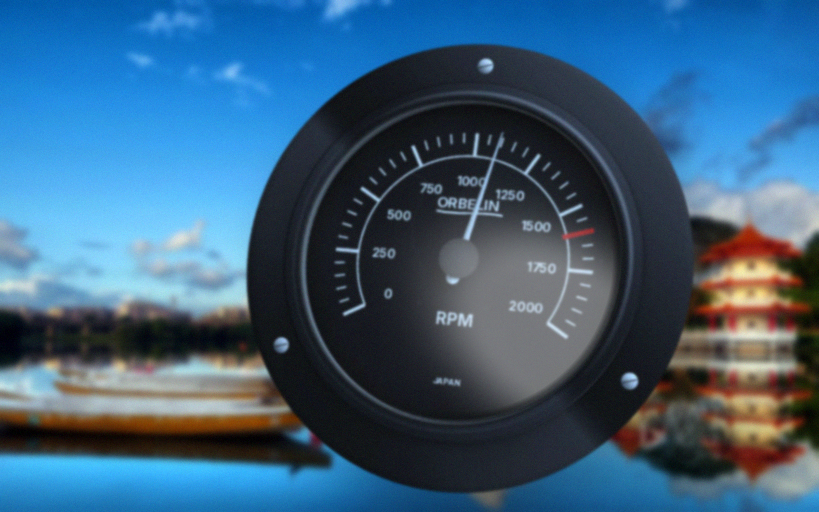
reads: 1100
